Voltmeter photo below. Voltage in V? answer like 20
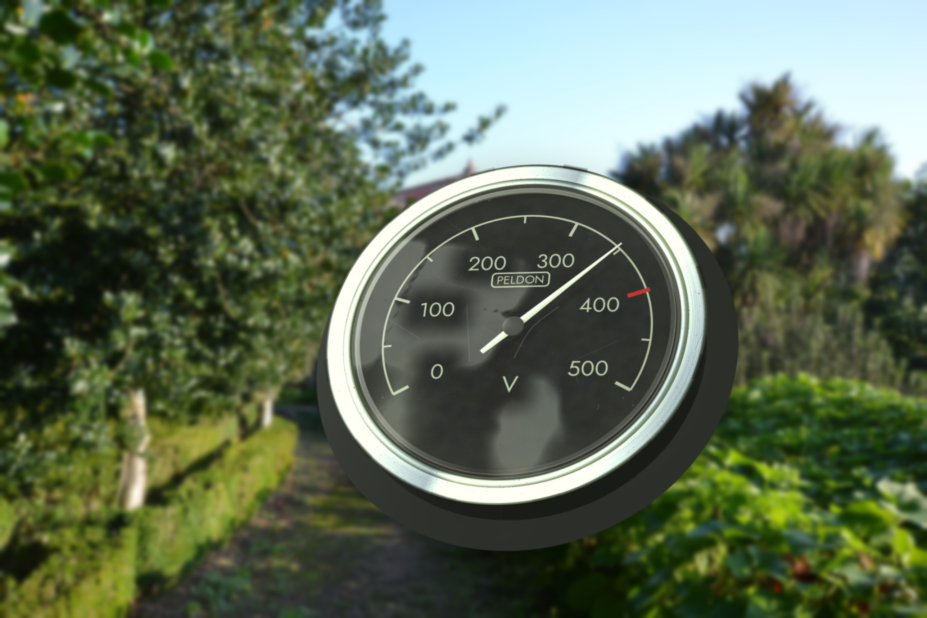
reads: 350
